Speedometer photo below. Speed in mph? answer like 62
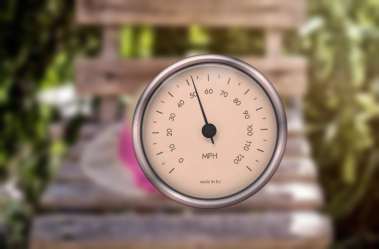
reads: 52.5
